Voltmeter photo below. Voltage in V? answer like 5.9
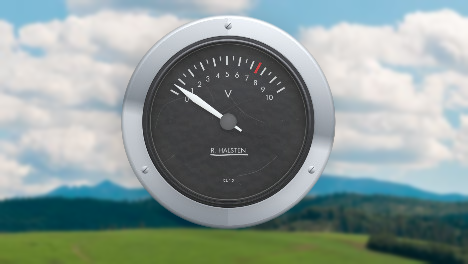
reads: 0.5
